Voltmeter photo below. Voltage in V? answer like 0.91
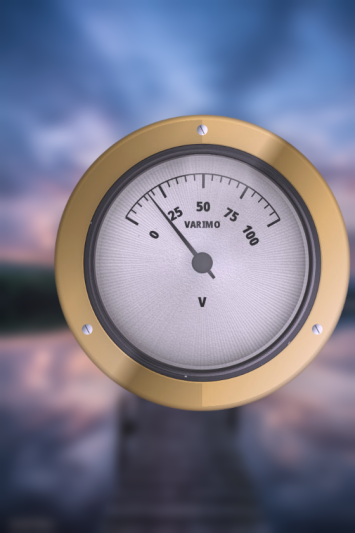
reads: 17.5
